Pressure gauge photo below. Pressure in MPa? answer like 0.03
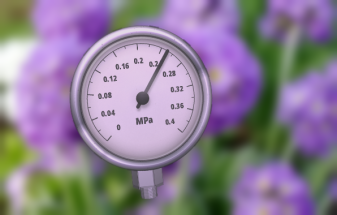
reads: 0.25
